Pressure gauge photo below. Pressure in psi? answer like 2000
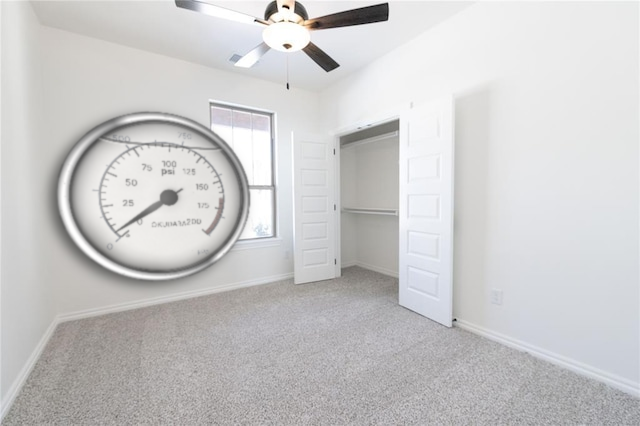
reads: 5
